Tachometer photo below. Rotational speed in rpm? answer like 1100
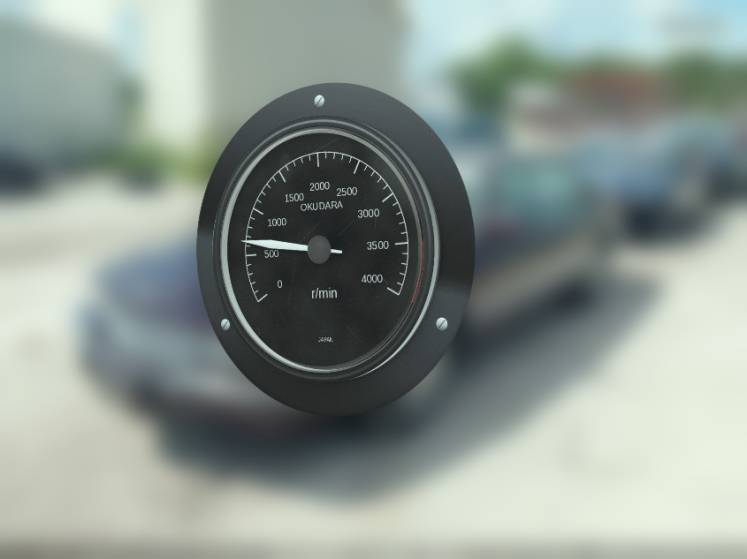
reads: 650
